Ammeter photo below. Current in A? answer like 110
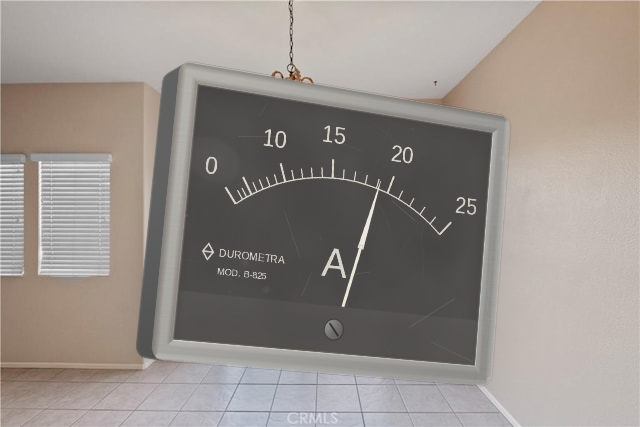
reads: 19
